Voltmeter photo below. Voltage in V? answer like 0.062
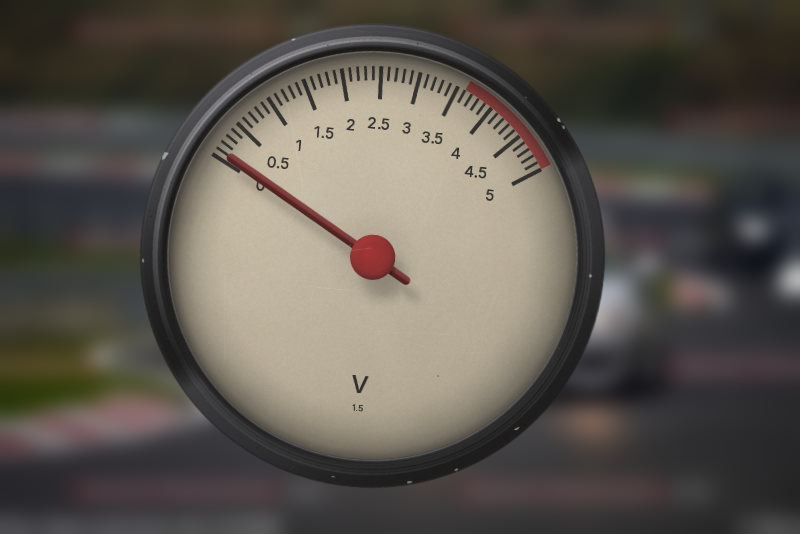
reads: 0.1
